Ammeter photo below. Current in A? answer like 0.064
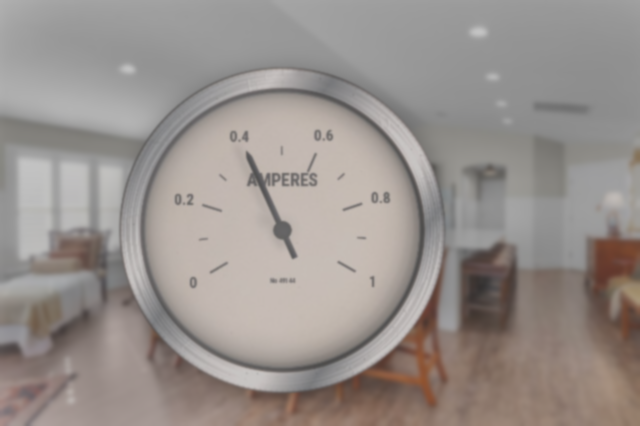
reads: 0.4
